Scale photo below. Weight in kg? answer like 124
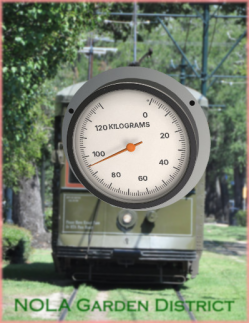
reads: 95
